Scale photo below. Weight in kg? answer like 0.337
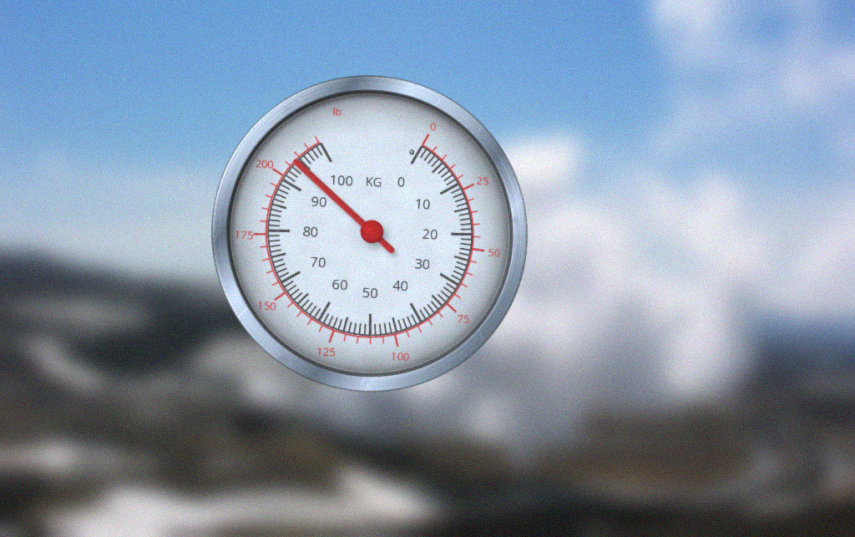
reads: 94
